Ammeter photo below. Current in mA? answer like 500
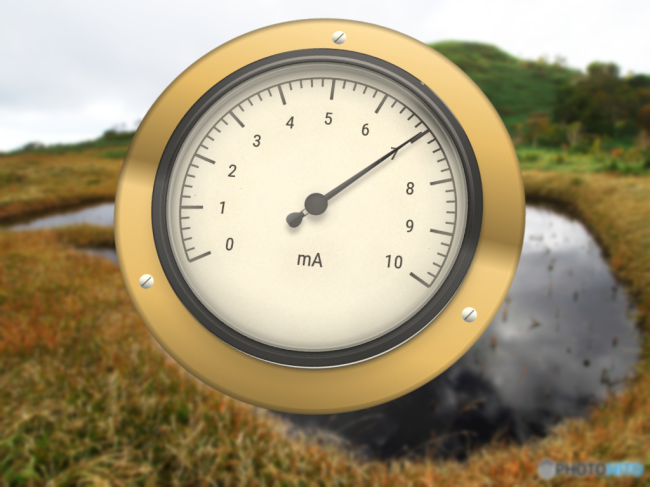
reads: 7
